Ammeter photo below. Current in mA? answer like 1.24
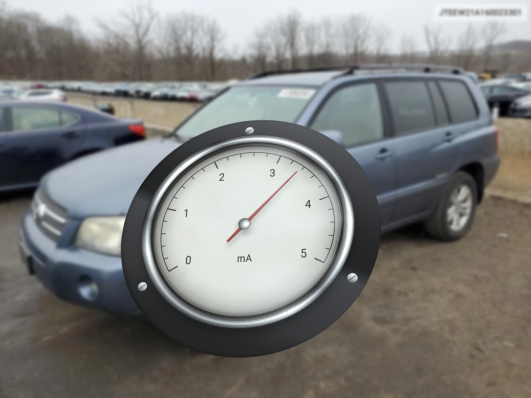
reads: 3.4
